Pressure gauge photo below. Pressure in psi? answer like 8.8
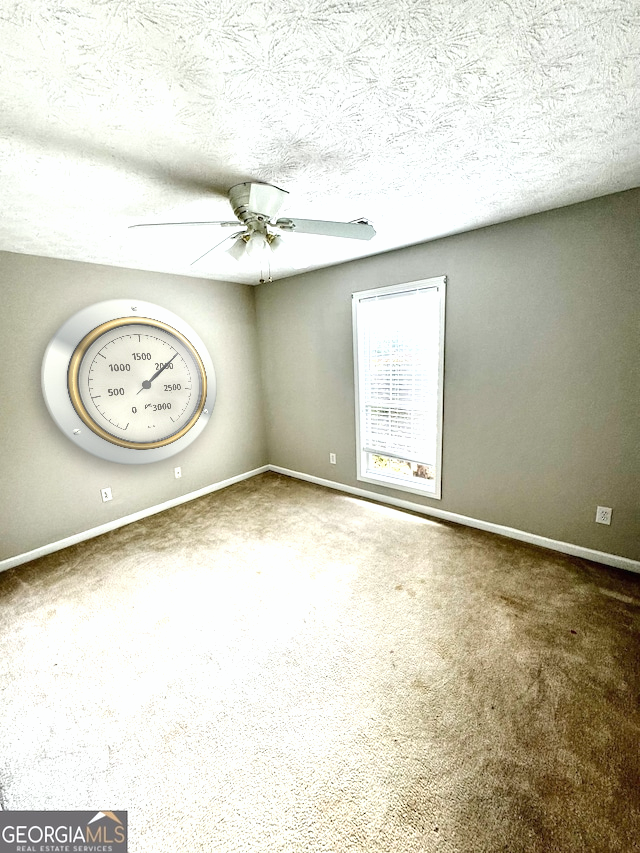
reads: 2000
